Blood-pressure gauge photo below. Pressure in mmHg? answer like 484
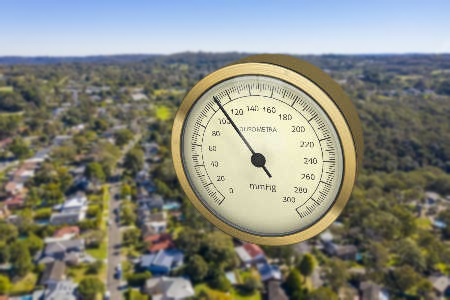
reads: 110
